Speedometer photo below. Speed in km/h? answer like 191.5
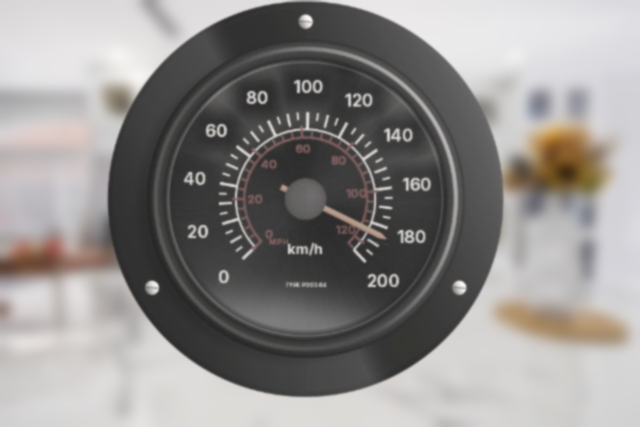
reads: 185
